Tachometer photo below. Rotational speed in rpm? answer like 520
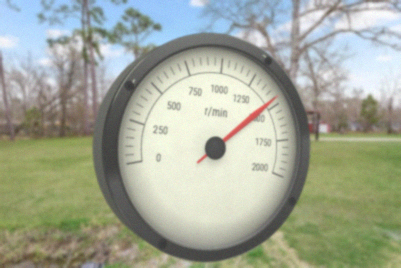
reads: 1450
